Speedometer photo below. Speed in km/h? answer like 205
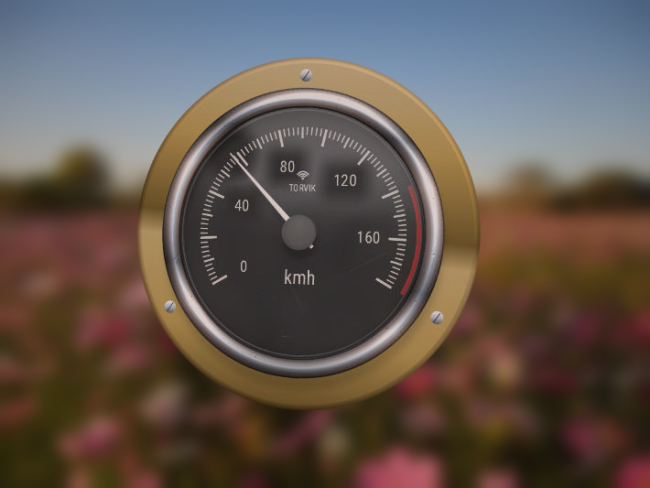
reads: 58
